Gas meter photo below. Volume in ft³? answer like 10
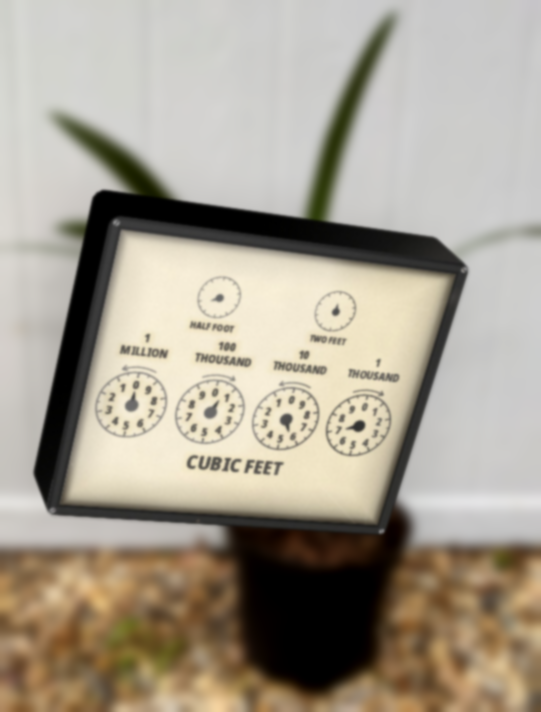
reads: 5700
